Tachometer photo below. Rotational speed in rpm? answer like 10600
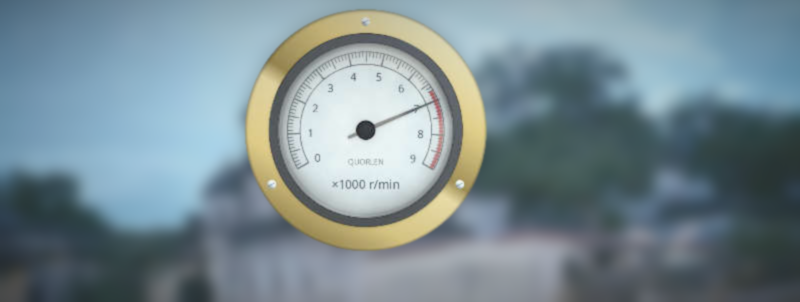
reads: 7000
